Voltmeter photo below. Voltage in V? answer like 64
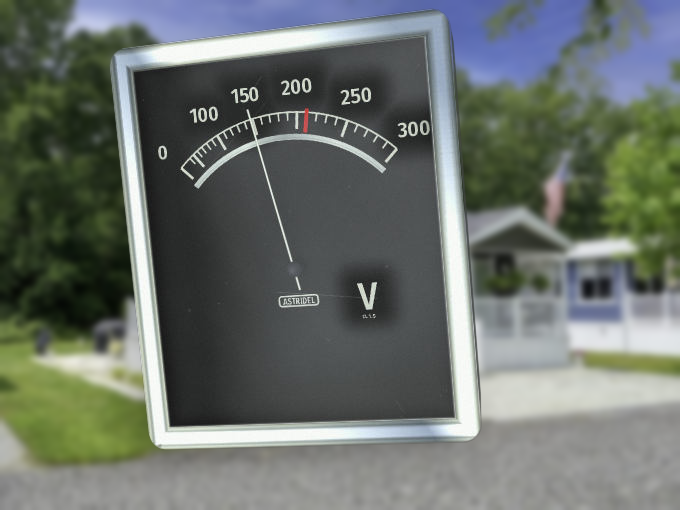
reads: 150
